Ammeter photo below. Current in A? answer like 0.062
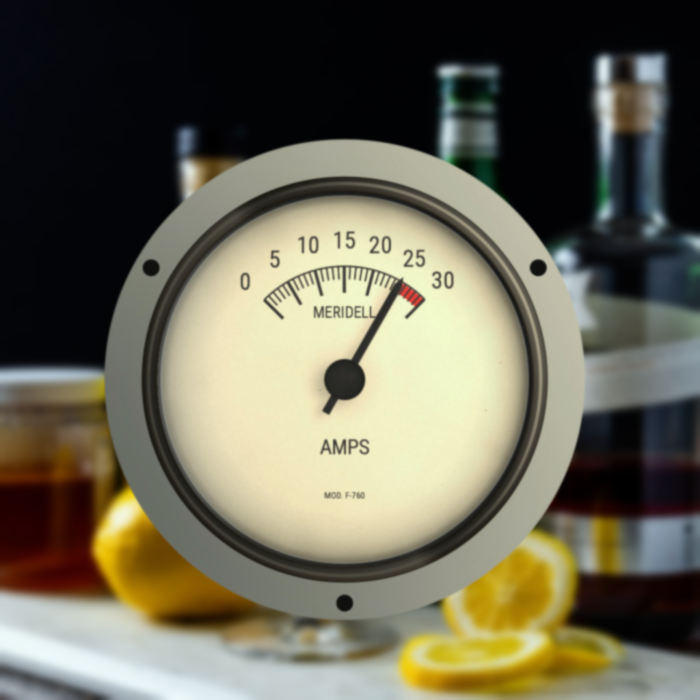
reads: 25
